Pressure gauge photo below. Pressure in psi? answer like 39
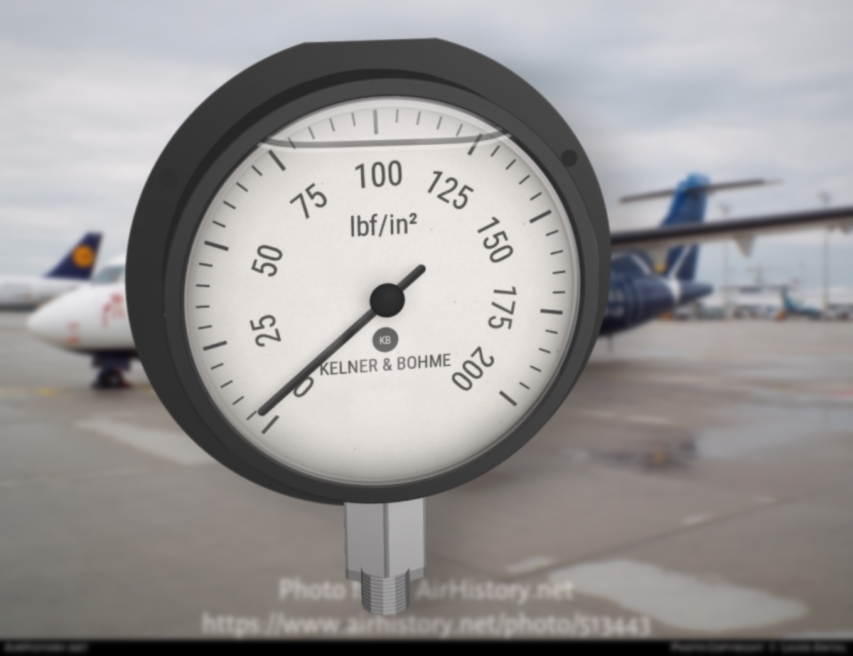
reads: 5
